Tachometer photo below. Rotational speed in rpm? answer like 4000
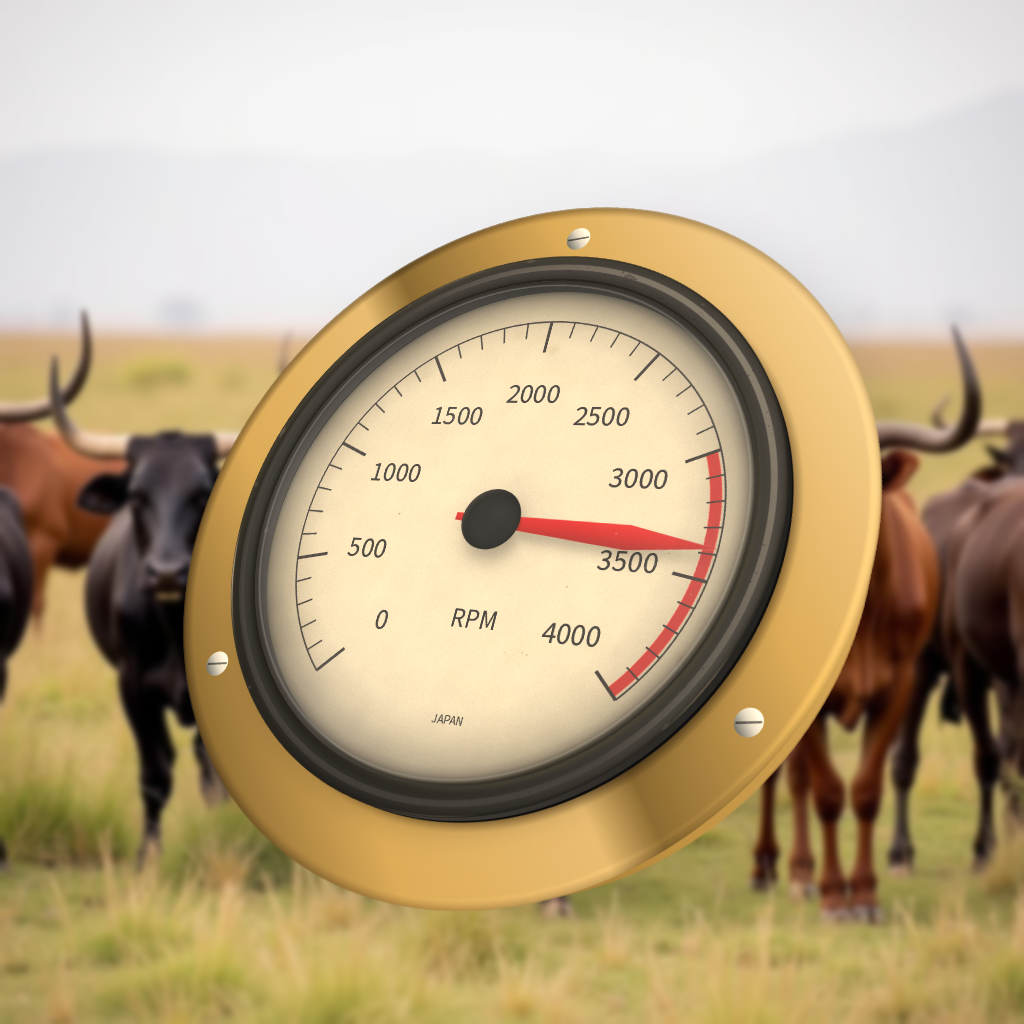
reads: 3400
